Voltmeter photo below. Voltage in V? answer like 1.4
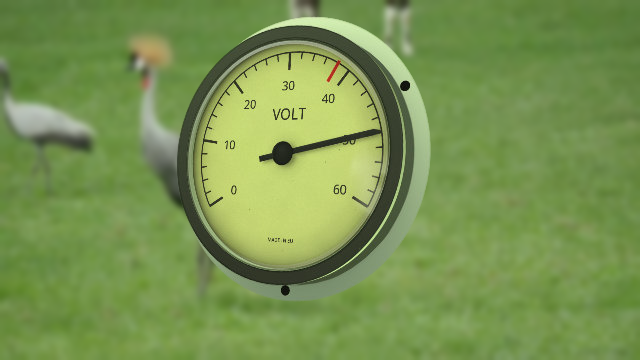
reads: 50
